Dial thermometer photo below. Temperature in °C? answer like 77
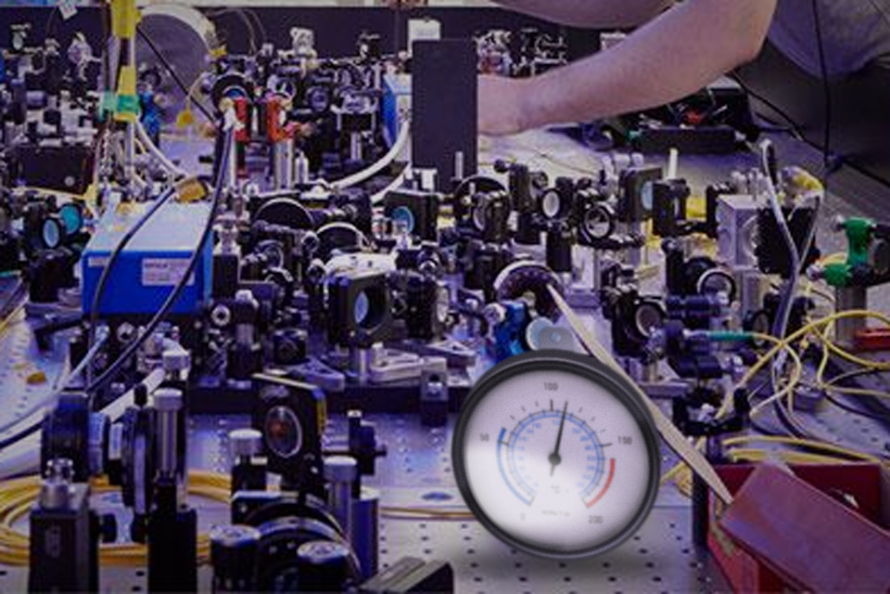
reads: 110
